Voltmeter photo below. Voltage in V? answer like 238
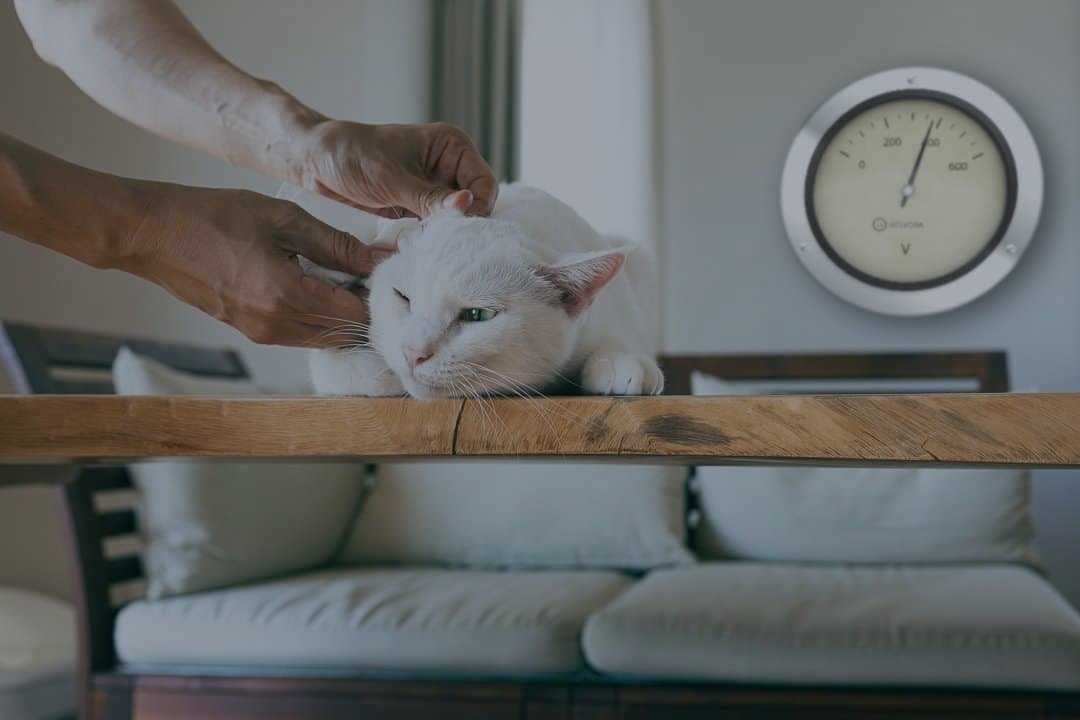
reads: 375
